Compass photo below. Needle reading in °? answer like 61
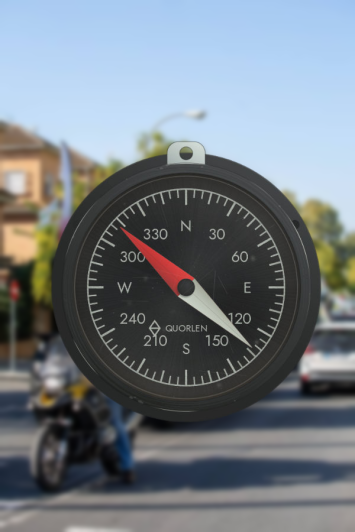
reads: 312.5
